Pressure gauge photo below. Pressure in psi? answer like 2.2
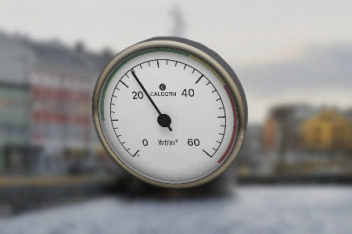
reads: 24
